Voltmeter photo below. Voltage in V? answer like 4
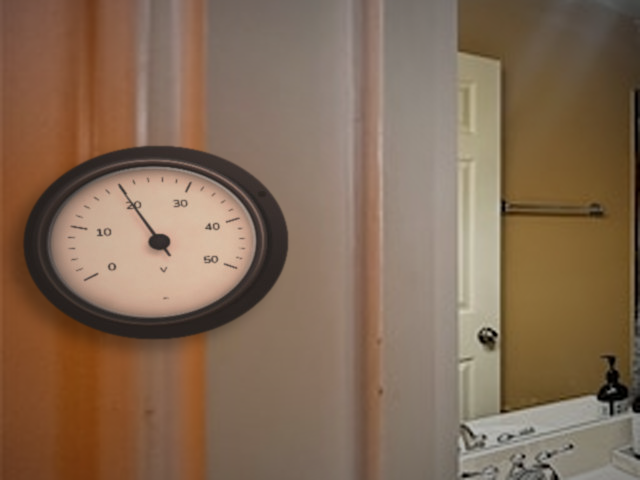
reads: 20
